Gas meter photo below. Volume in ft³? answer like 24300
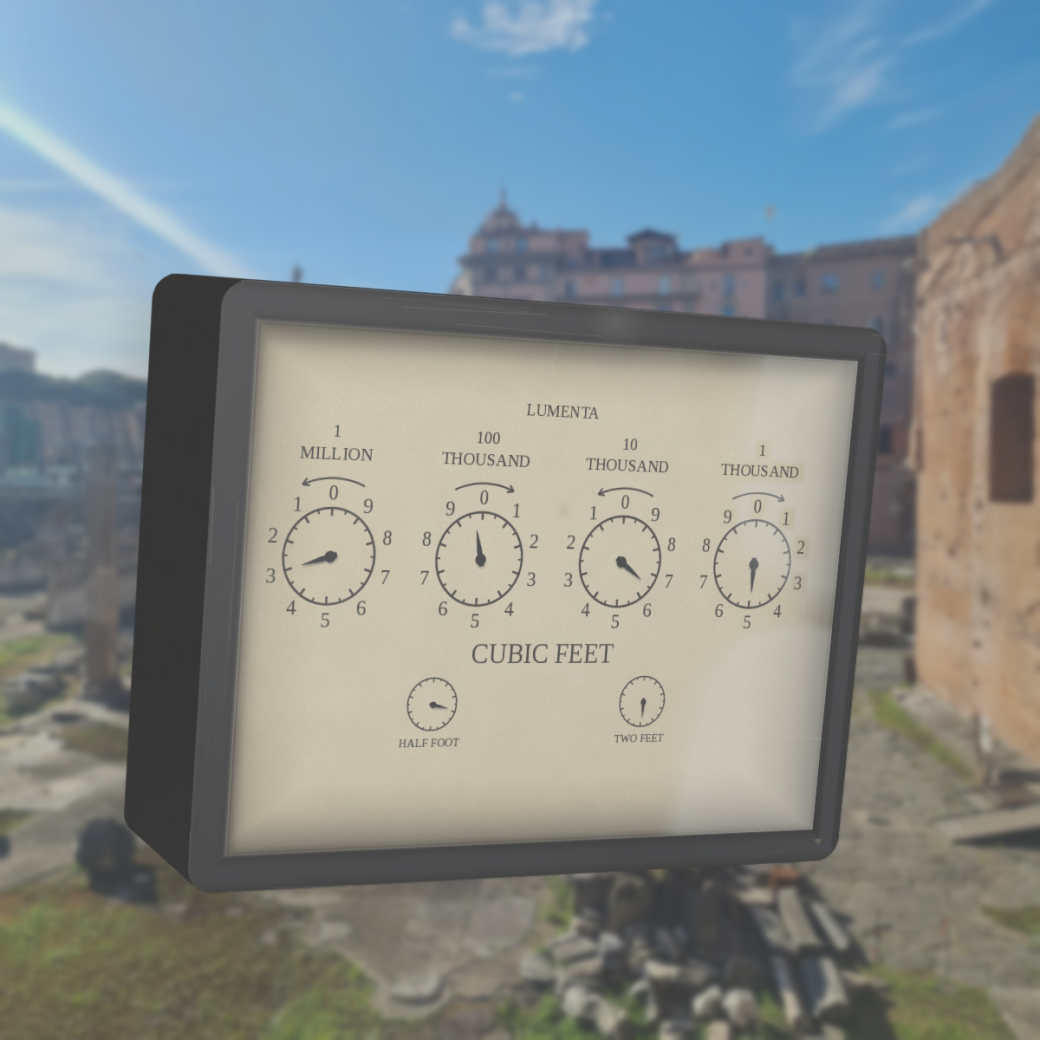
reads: 296500
